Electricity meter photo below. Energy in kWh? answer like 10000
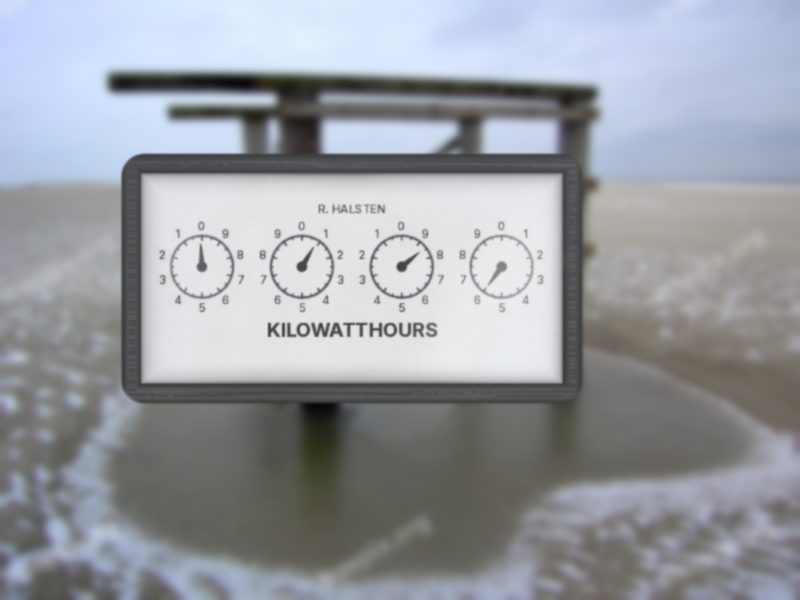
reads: 86
